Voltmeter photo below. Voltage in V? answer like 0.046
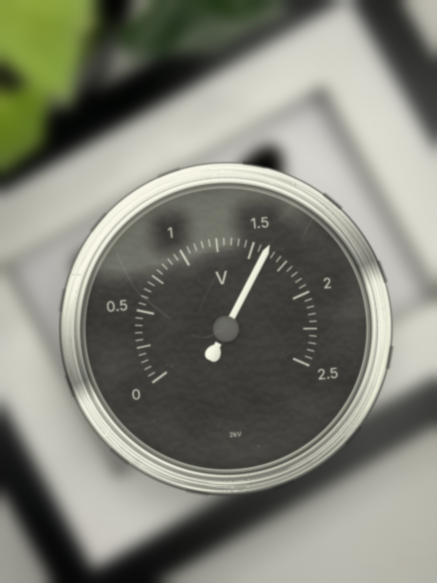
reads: 1.6
